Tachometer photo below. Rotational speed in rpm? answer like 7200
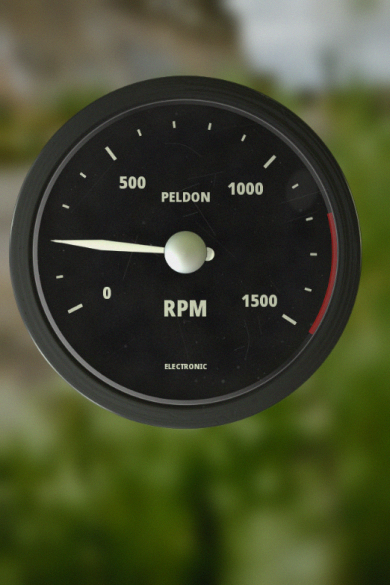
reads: 200
